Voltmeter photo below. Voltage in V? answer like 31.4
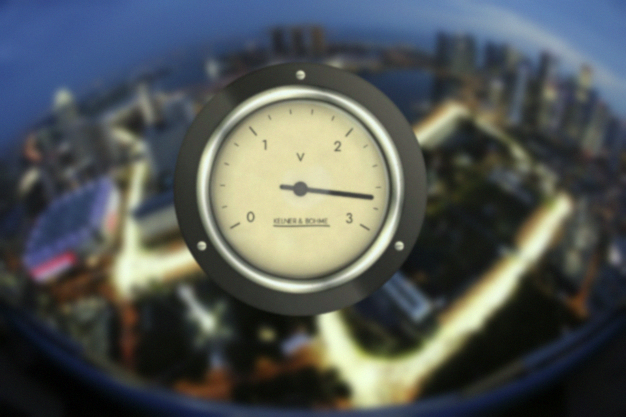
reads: 2.7
